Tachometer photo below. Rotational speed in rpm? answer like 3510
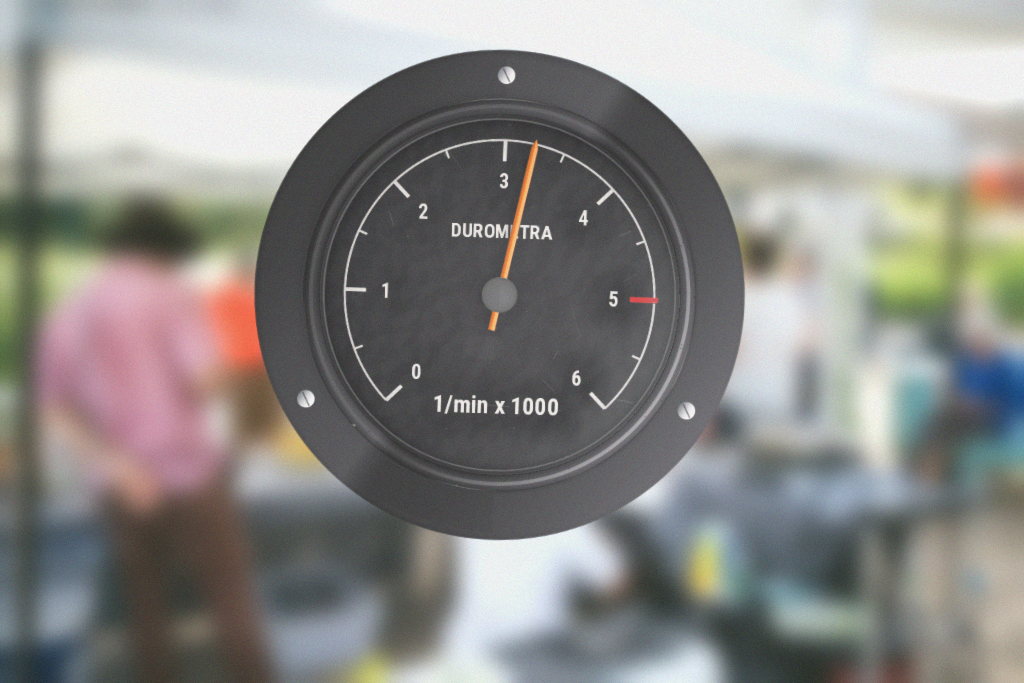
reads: 3250
